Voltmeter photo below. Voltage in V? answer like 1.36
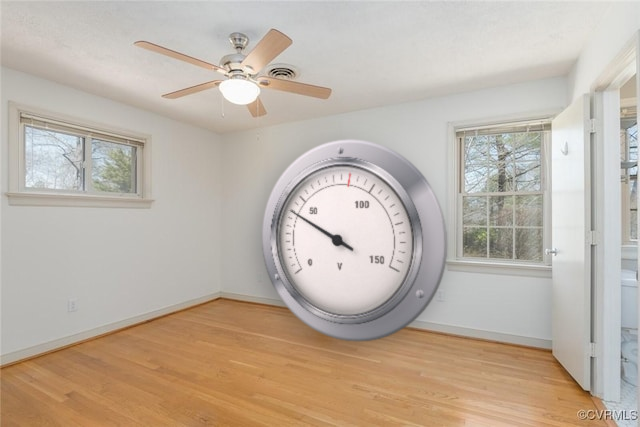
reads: 40
